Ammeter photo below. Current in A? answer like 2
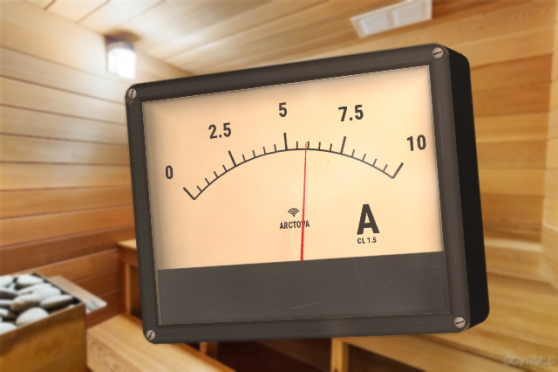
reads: 6
